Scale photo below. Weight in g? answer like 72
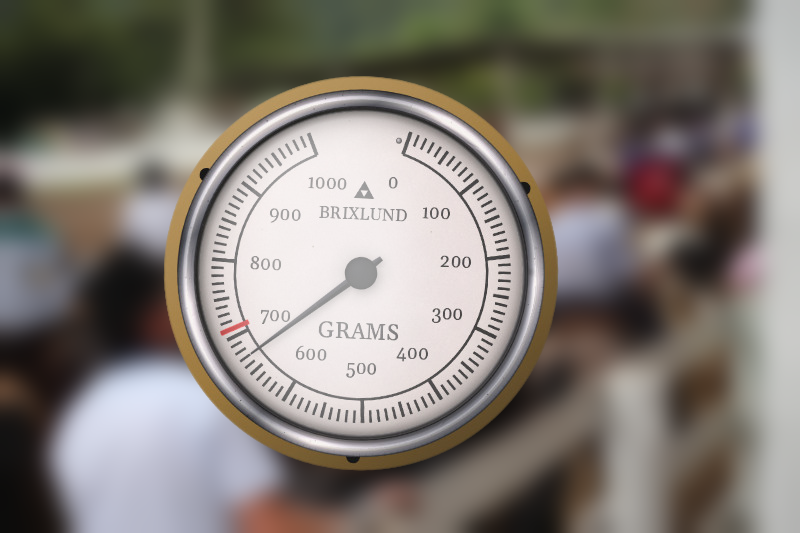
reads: 670
